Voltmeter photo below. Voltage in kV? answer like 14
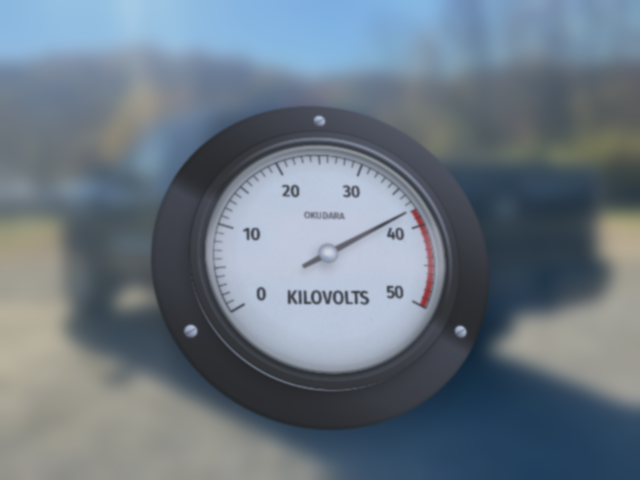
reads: 38
